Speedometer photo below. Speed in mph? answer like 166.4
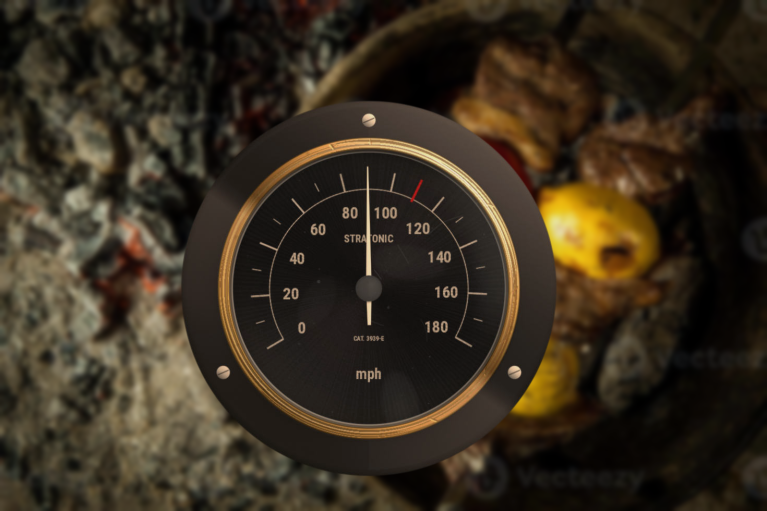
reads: 90
